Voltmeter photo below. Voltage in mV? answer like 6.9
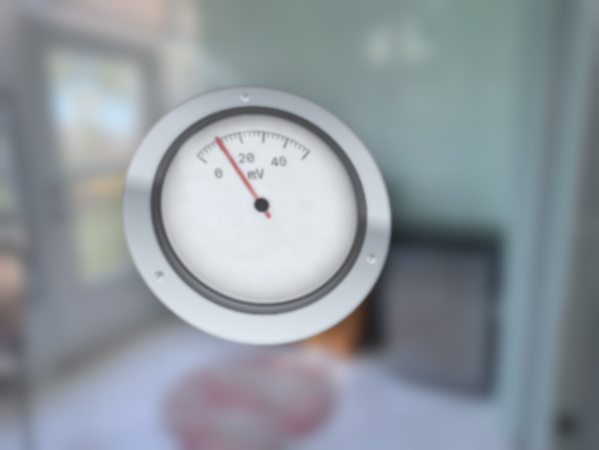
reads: 10
